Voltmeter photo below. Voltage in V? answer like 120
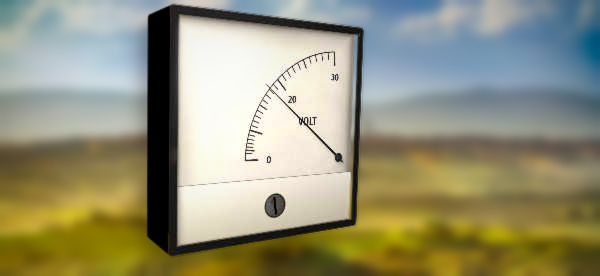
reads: 18
